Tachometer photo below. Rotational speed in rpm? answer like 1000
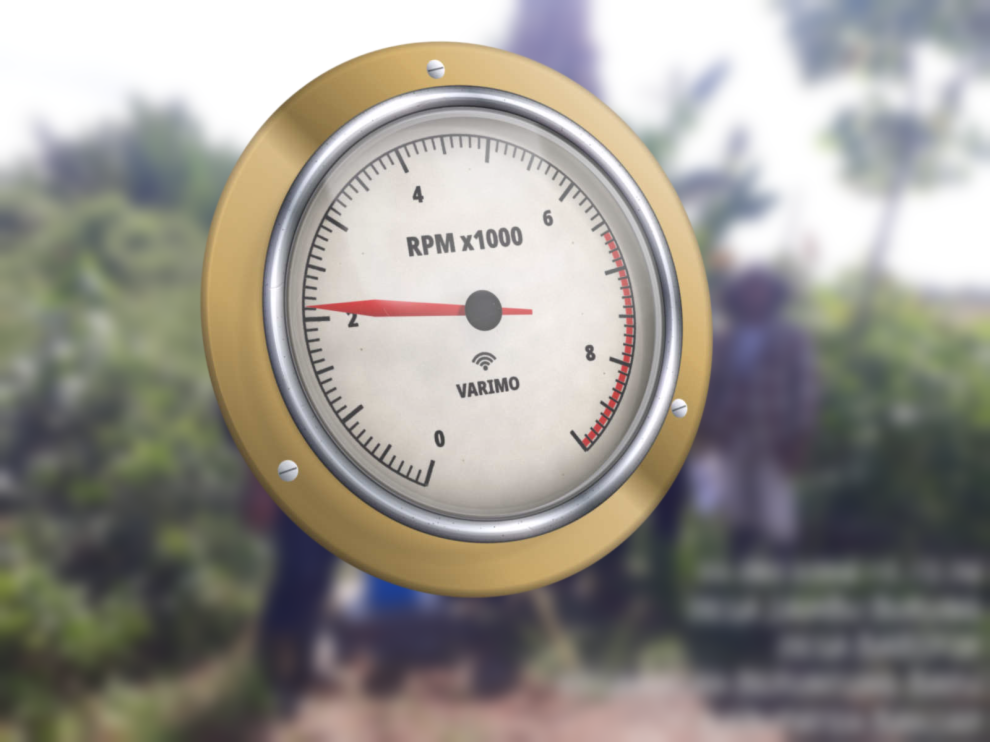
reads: 2100
